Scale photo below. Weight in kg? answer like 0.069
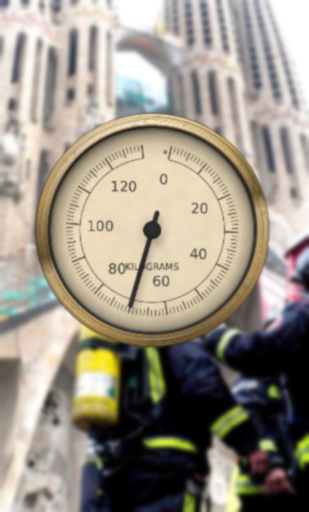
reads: 70
